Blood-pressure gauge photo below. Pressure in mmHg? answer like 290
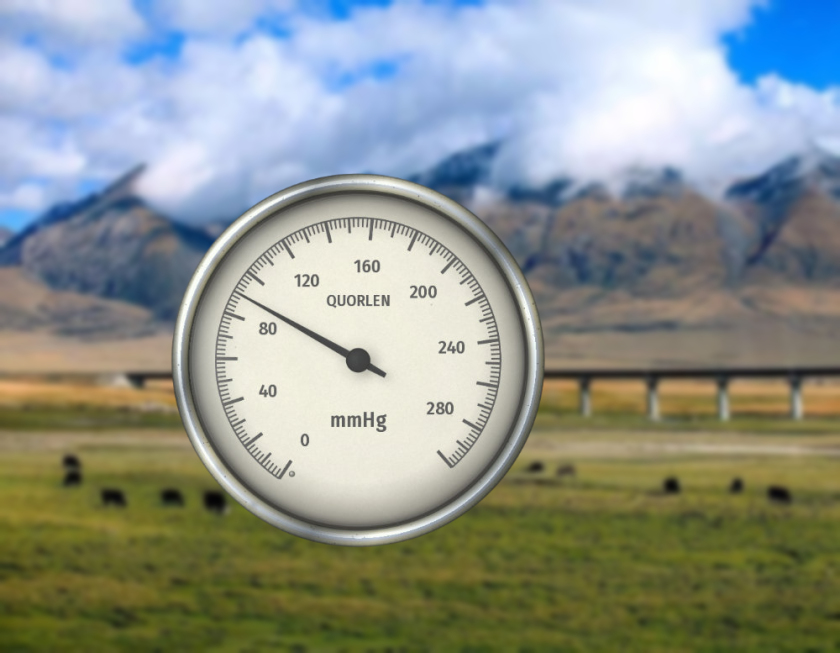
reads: 90
